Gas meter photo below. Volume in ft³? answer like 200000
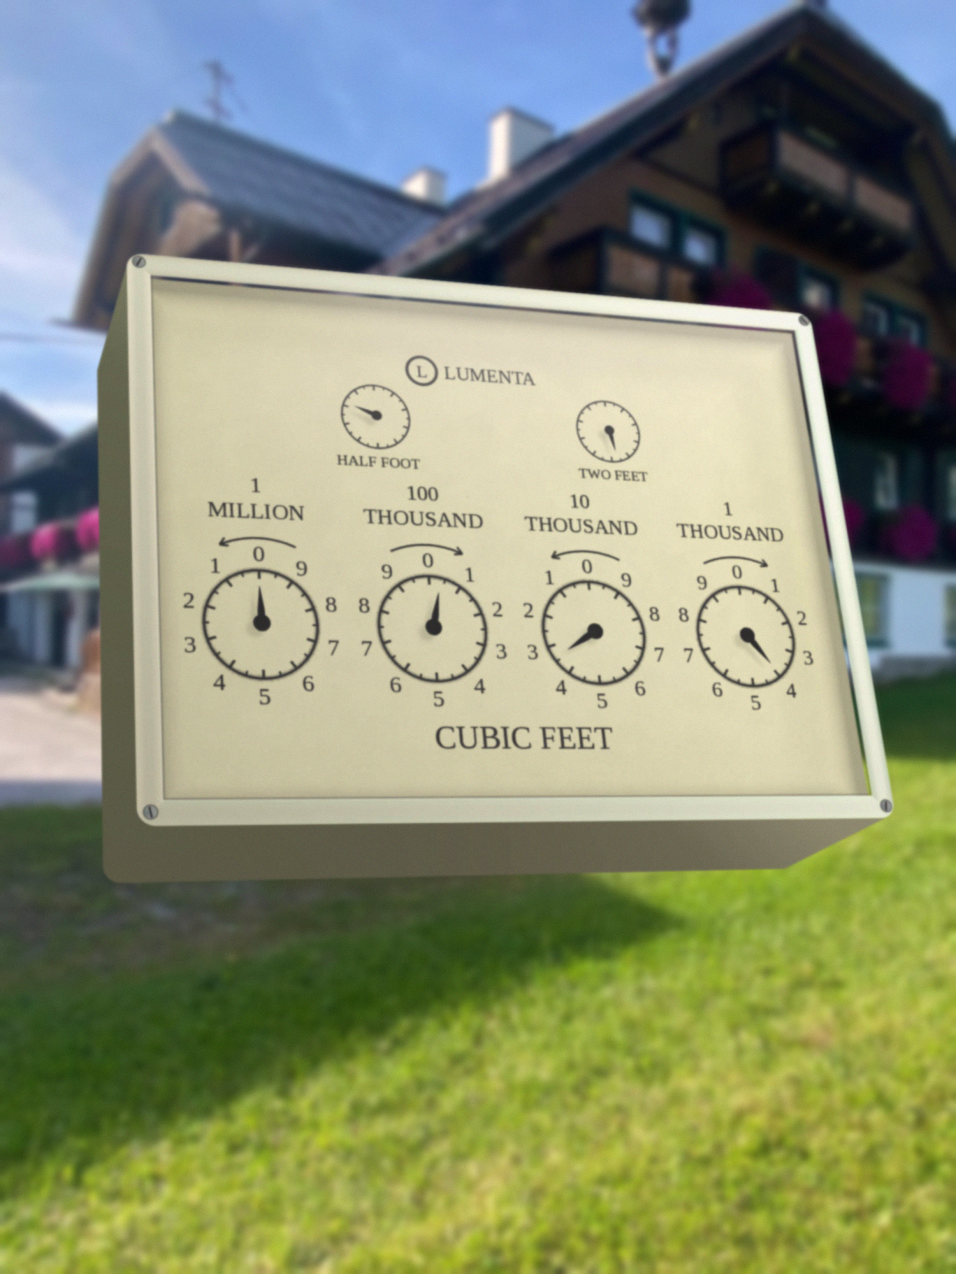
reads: 3400
